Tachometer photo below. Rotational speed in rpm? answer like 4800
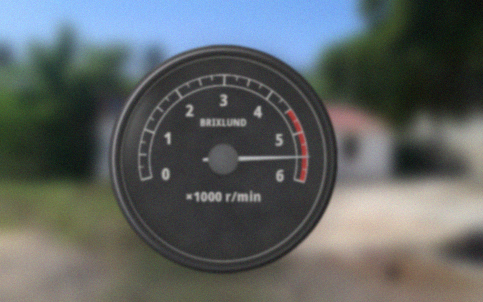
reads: 5500
